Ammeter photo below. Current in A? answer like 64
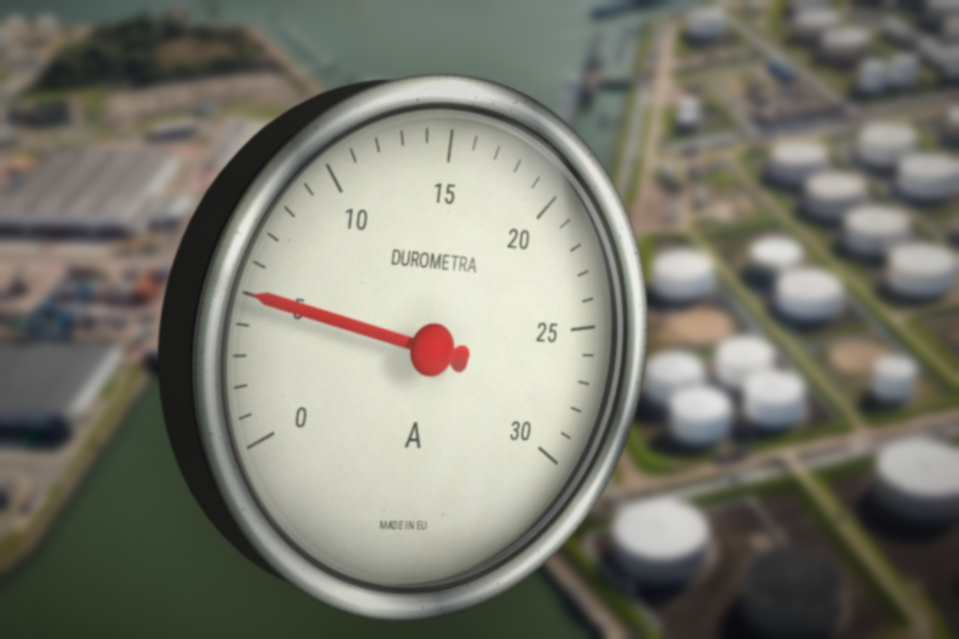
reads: 5
